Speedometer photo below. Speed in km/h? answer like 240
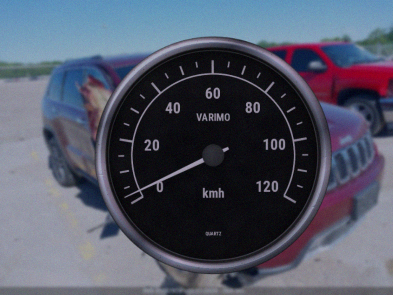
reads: 2.5
